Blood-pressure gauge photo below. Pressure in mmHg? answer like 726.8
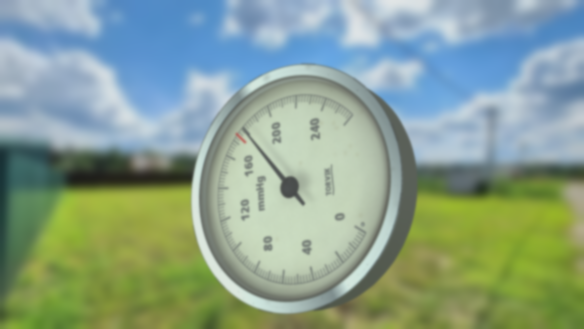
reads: 180
